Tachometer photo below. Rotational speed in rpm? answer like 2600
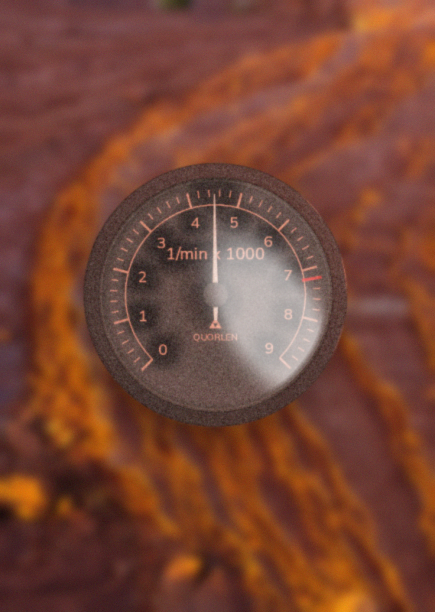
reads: 4500
